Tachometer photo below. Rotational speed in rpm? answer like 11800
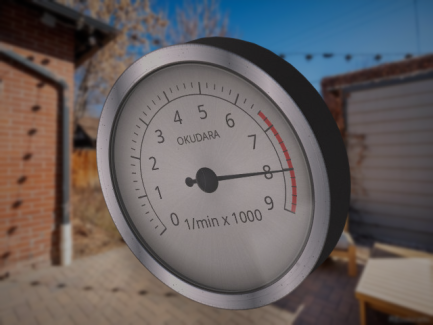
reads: 8000
